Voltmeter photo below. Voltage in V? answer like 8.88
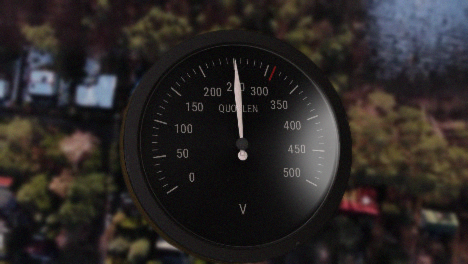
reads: 250
